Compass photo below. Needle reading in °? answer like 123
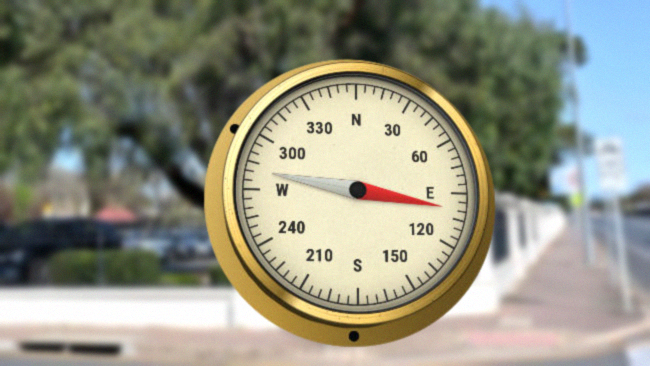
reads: 100
